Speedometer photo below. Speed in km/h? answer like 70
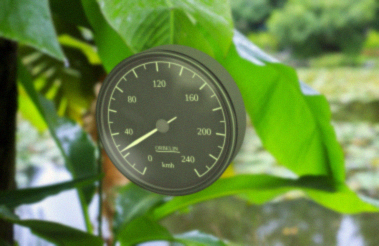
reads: 25
